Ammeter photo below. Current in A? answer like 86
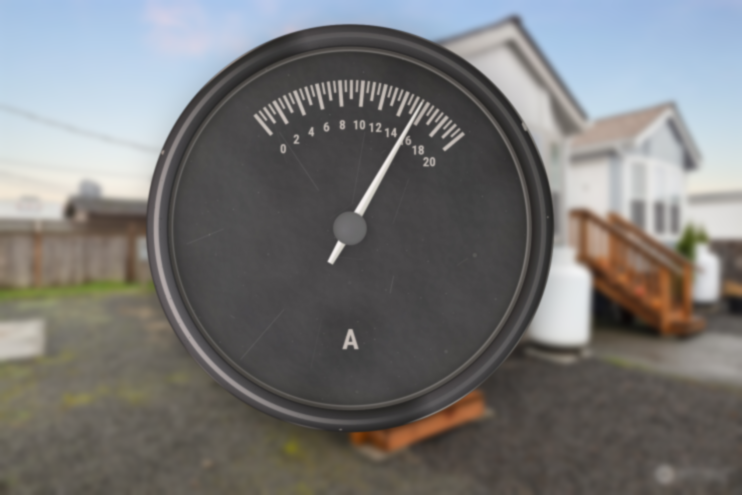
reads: 15.5
